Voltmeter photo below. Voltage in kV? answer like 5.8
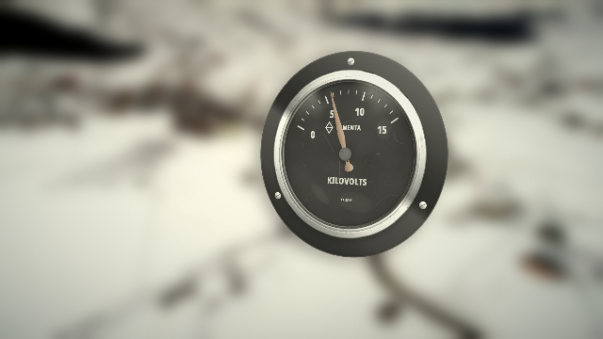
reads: 6
